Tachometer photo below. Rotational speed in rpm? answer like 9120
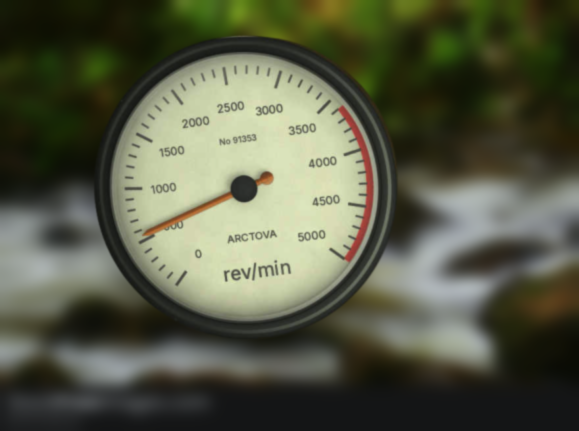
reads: 550
